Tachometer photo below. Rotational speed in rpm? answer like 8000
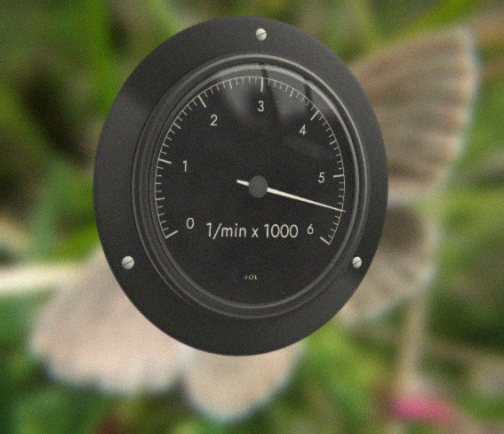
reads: 5500
